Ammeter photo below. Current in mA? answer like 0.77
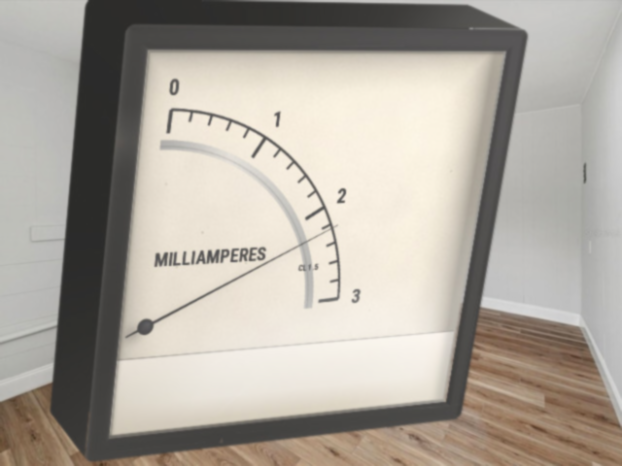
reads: 2.2
